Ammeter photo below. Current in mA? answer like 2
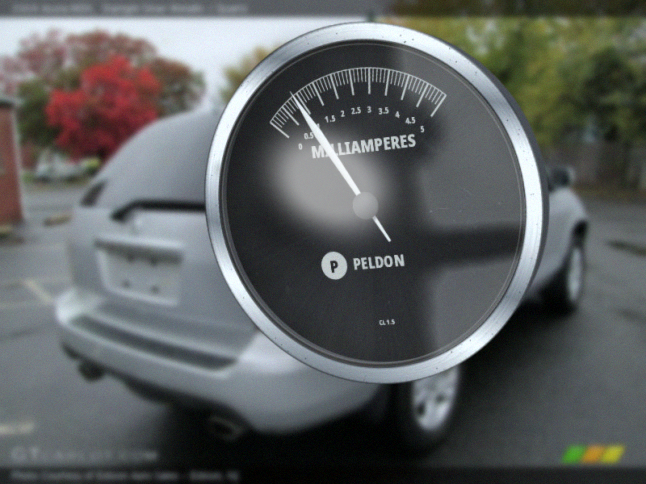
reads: 1
